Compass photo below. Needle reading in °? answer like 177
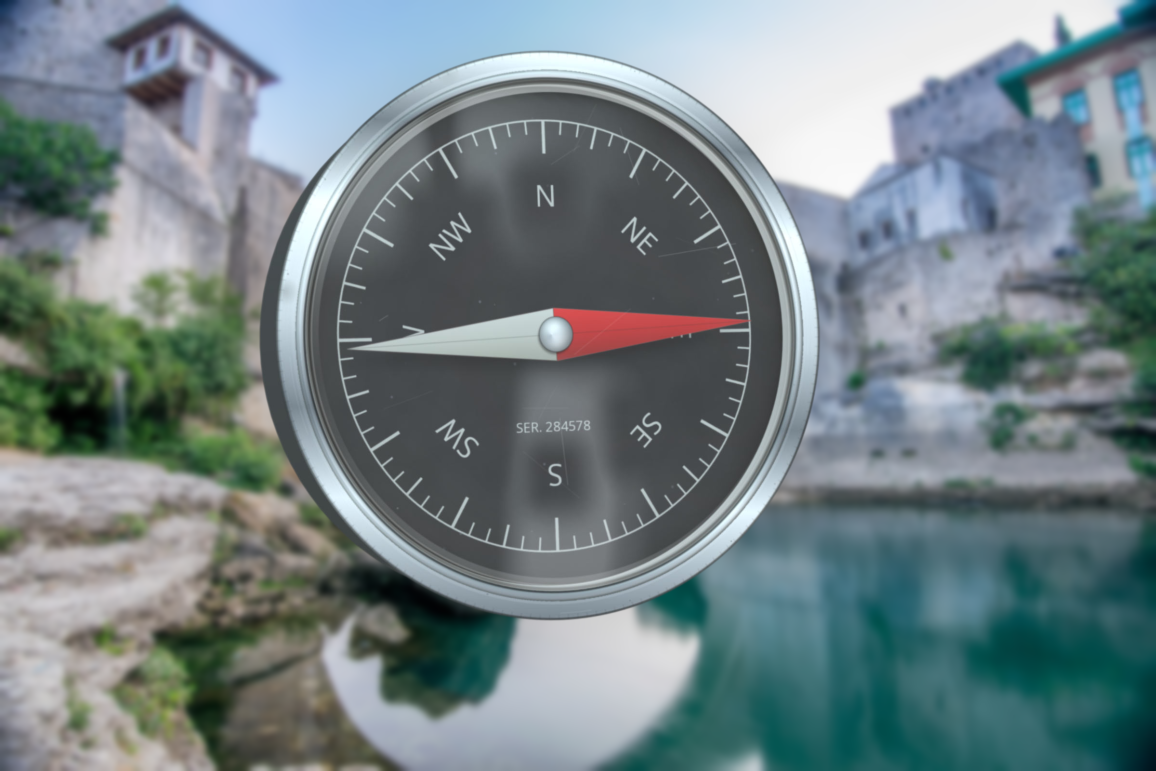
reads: 87.5
